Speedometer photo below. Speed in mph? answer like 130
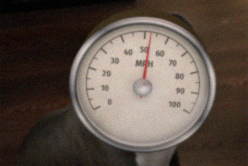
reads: 52.5
